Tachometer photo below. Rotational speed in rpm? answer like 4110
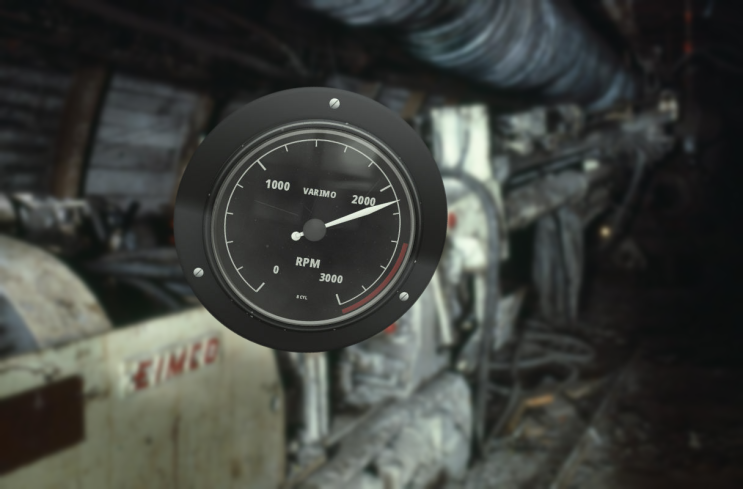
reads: 2100
